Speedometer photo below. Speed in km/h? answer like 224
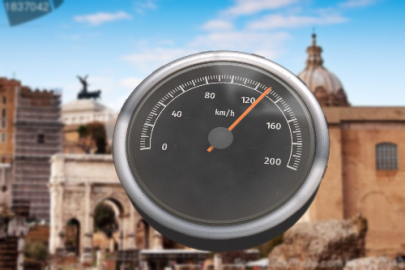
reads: 130
